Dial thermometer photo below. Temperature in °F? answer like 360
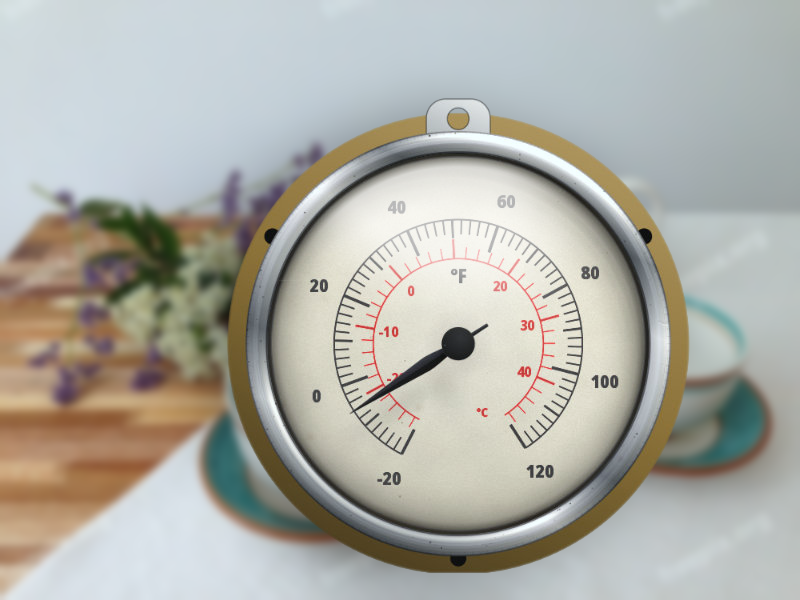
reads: -6
